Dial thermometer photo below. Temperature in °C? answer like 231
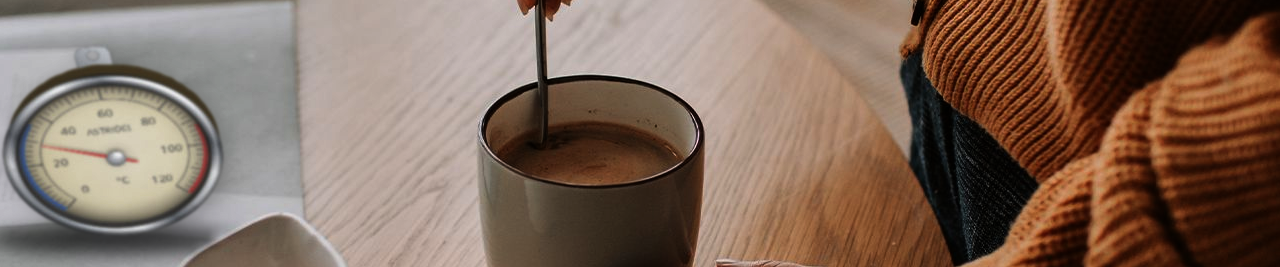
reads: 30
